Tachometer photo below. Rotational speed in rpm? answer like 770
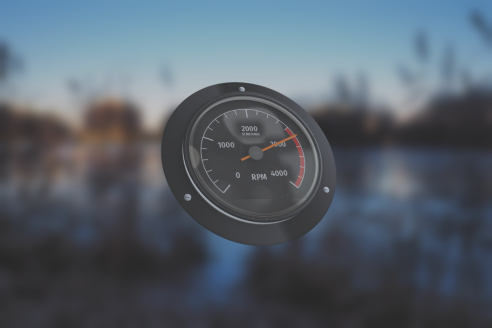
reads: 3000
